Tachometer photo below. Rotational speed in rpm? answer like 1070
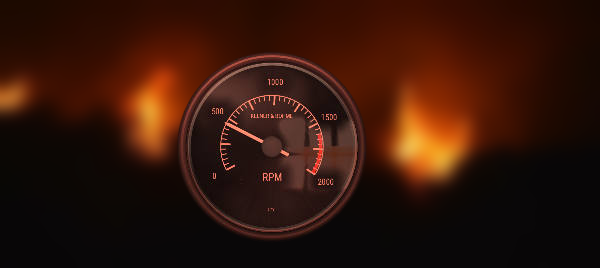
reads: 450
